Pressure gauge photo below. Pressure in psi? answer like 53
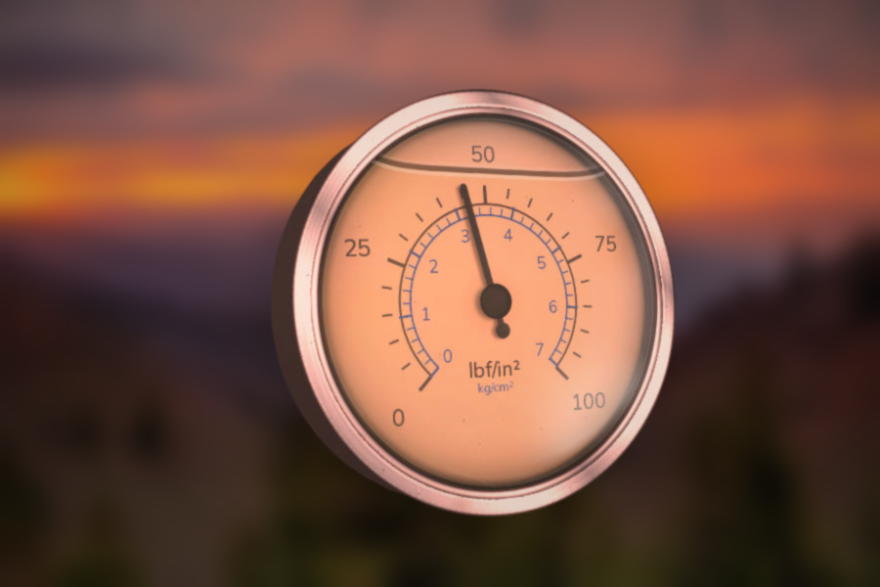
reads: 45
